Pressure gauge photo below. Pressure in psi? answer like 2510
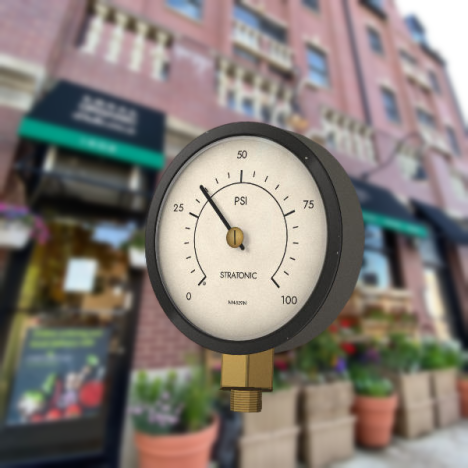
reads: 35
